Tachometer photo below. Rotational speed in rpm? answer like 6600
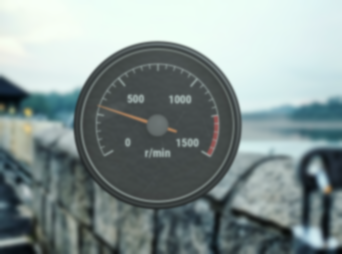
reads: 300
